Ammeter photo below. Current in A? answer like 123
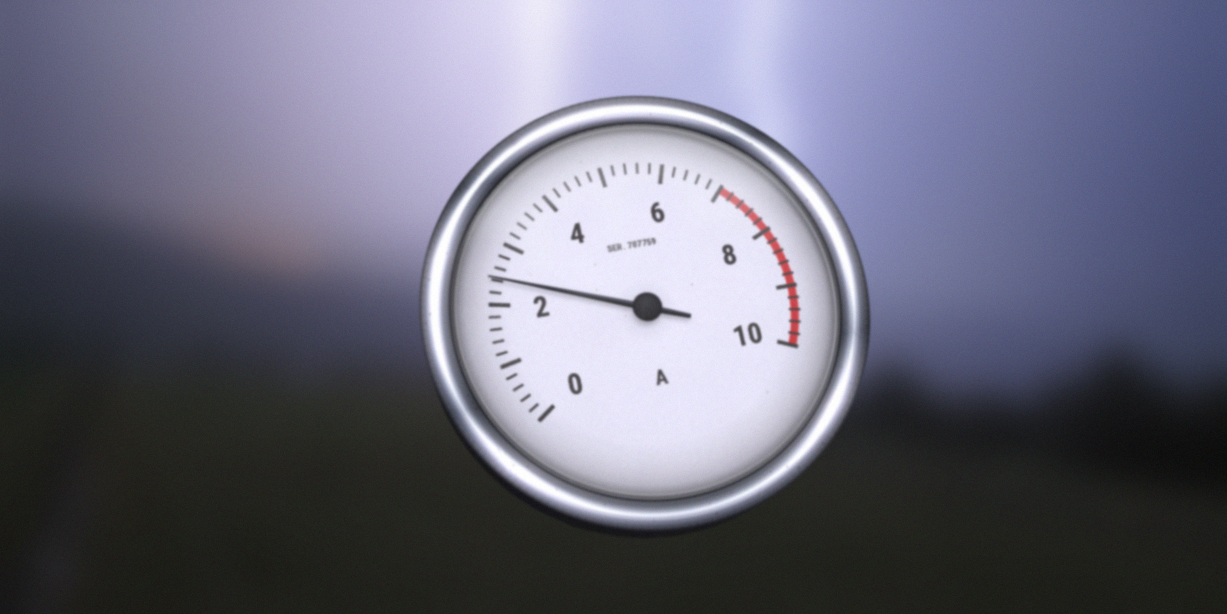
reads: 2.4
